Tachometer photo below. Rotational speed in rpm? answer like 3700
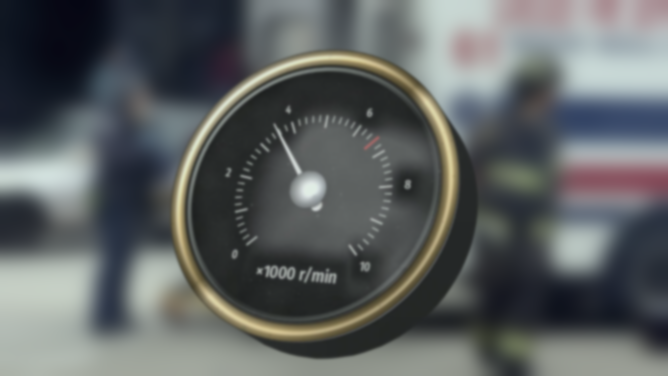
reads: 3600
